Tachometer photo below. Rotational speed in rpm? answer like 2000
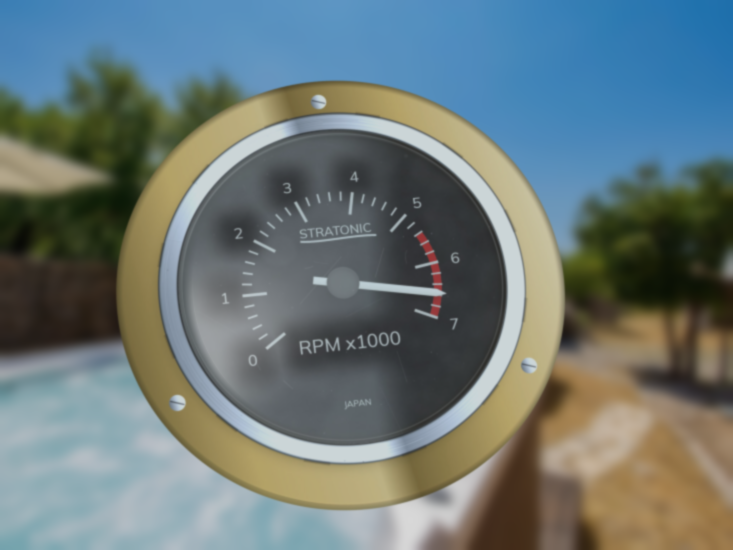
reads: 6600
